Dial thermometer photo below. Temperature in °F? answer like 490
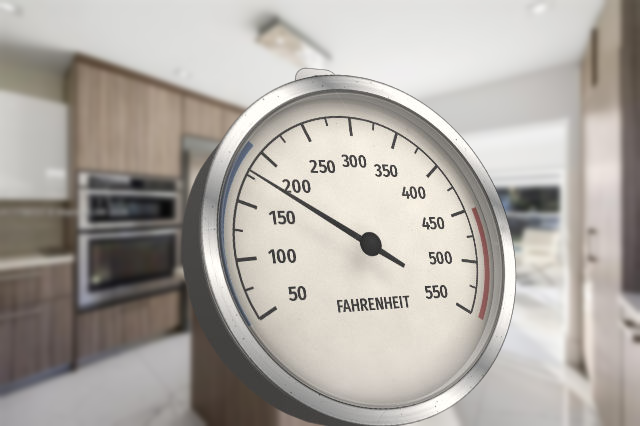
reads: 175
